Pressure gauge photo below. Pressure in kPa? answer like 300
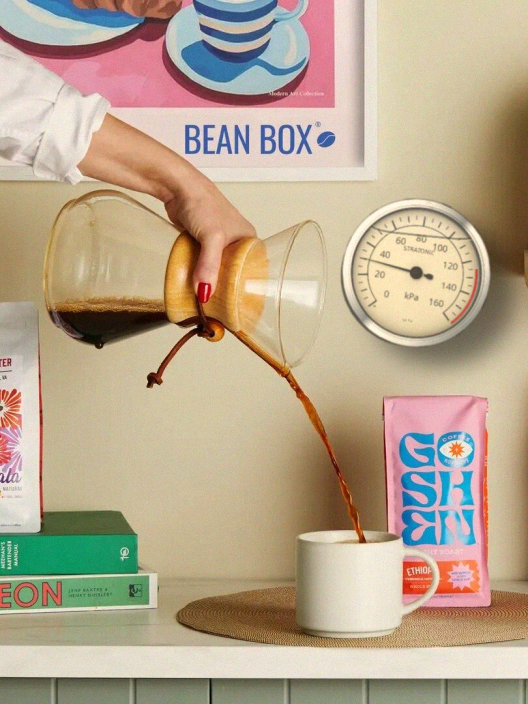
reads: 30
